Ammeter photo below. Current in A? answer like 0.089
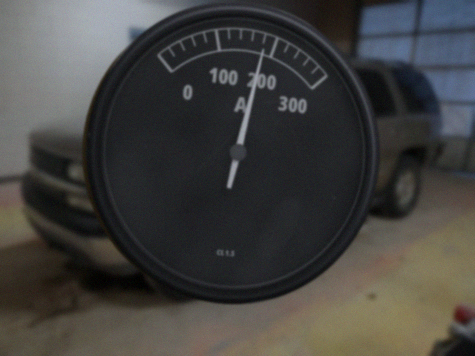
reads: 180
